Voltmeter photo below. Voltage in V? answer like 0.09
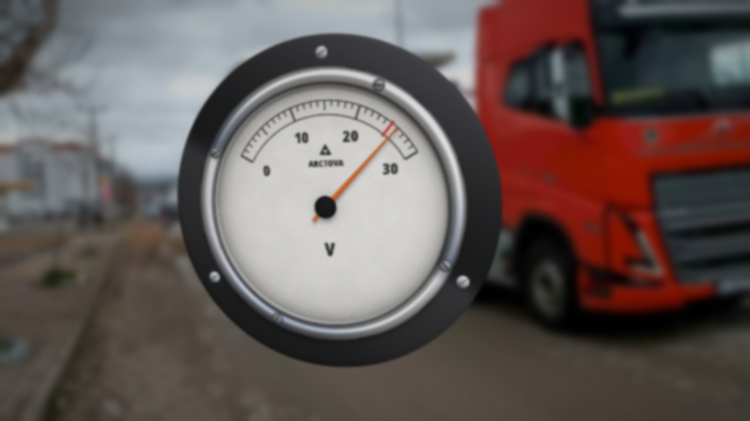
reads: 26
